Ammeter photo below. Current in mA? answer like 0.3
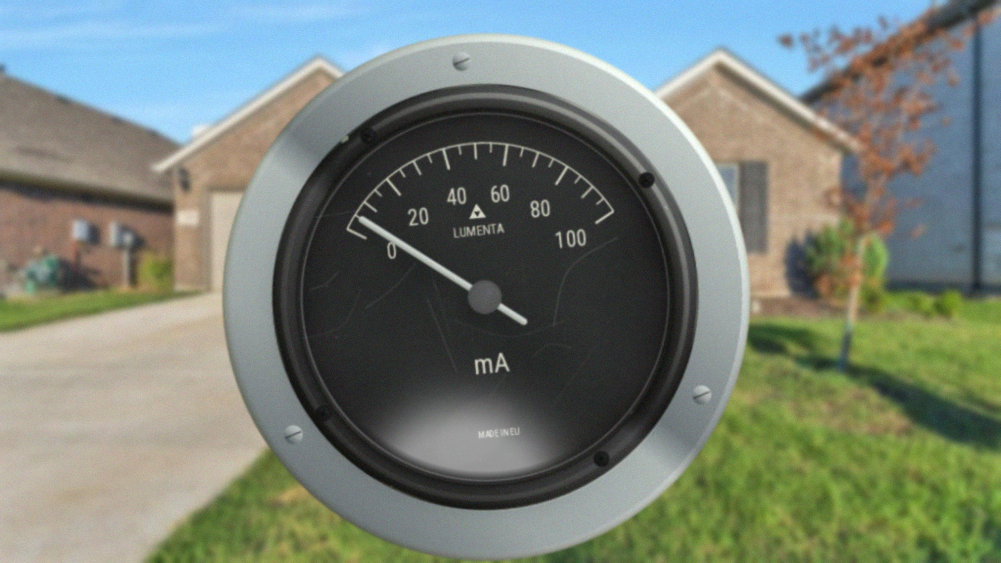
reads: 5
